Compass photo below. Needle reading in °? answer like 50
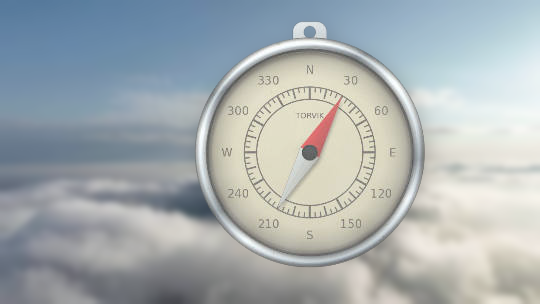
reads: 30
